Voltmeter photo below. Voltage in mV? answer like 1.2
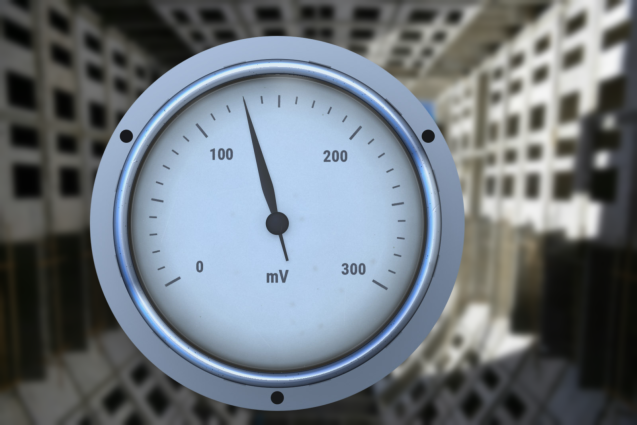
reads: 130
